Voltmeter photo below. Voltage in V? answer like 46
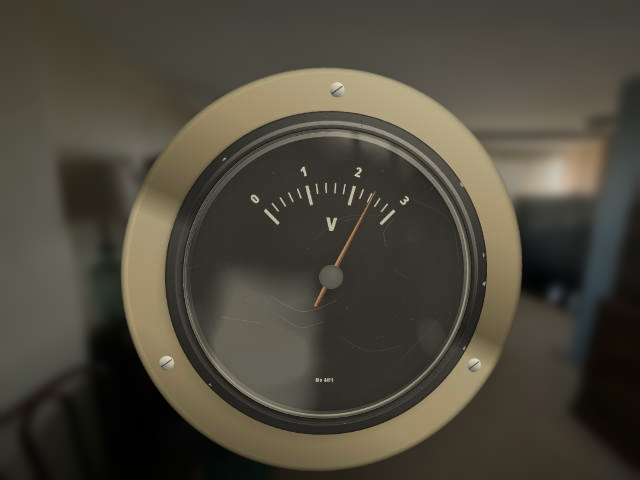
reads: 2.4
